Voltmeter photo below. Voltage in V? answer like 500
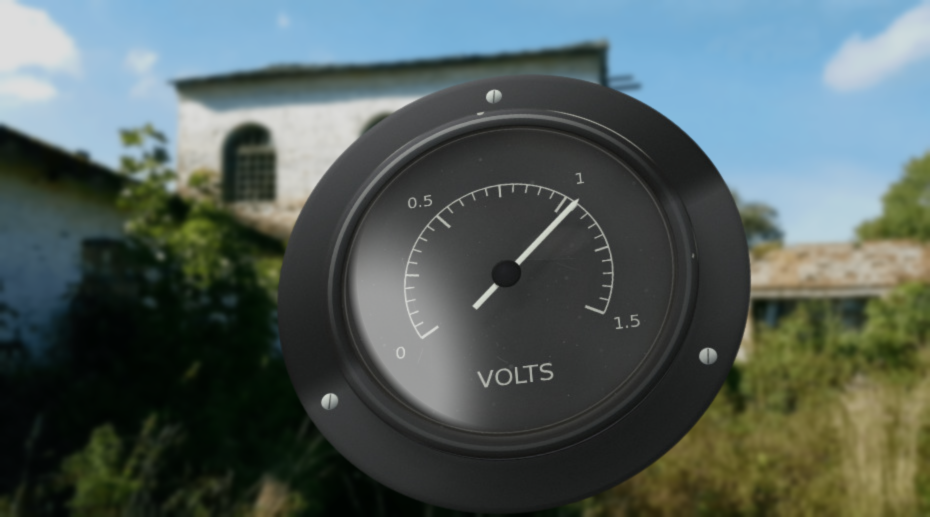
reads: 1.05
